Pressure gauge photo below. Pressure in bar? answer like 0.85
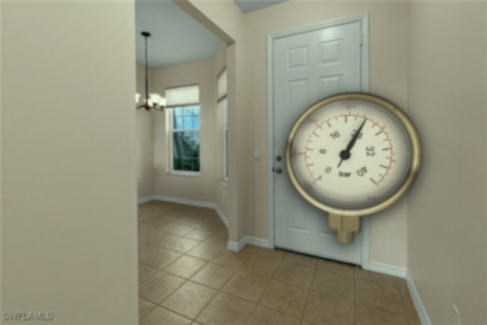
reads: 24
